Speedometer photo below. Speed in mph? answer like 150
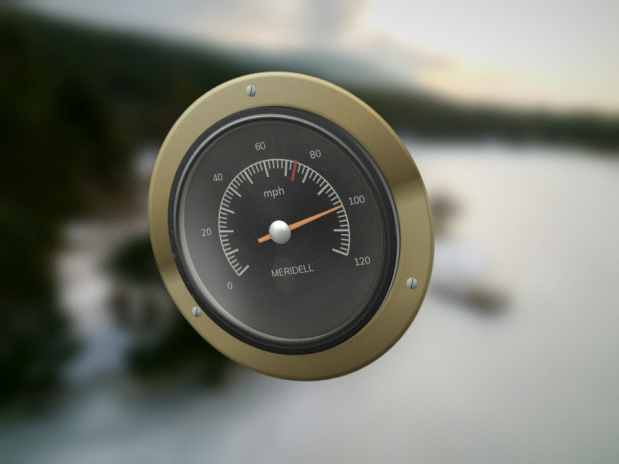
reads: 100
